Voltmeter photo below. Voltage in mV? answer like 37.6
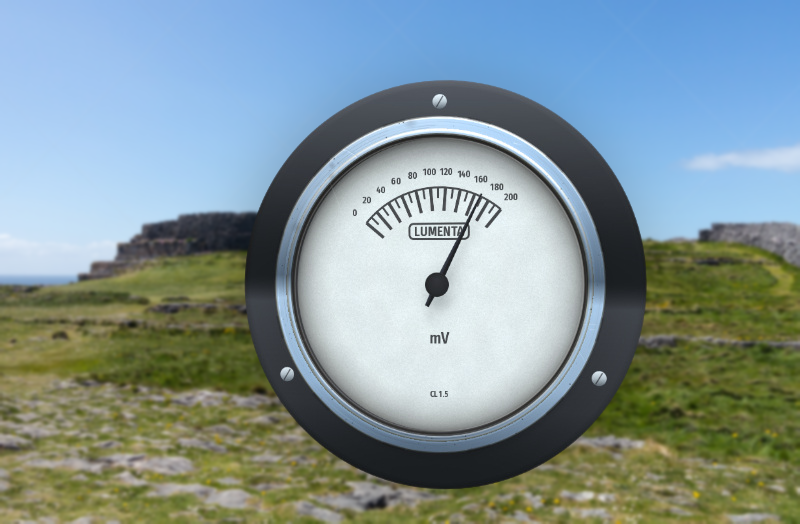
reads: 170
